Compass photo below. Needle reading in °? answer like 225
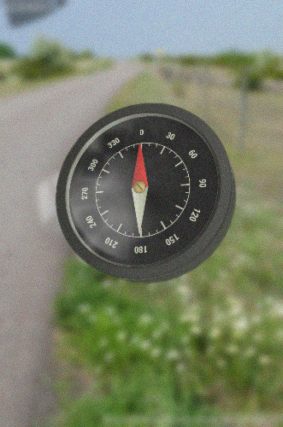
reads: 0
